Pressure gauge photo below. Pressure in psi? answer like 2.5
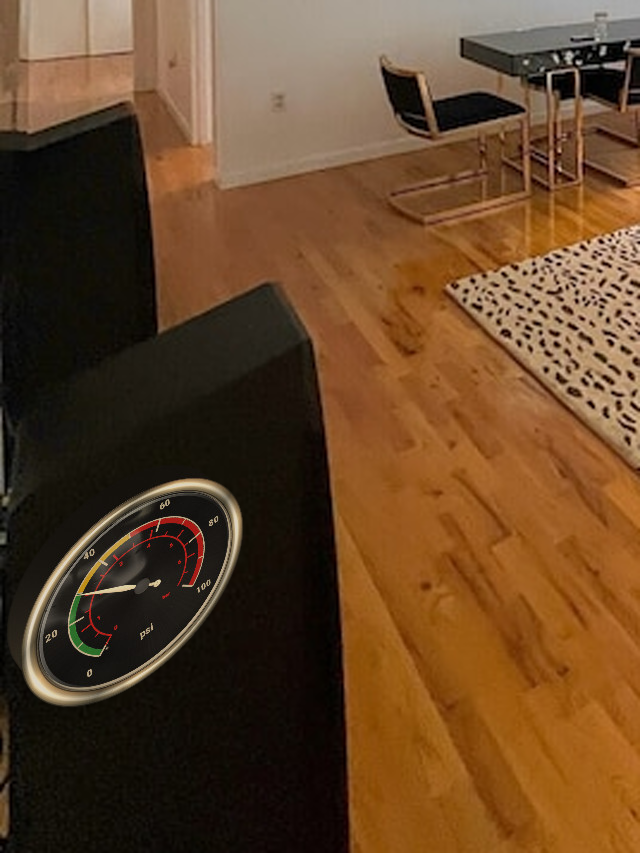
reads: 30
